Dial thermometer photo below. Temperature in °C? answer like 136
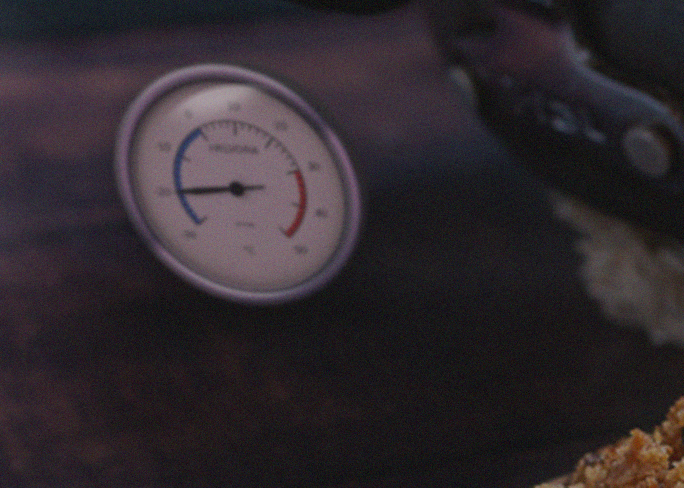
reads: -20
